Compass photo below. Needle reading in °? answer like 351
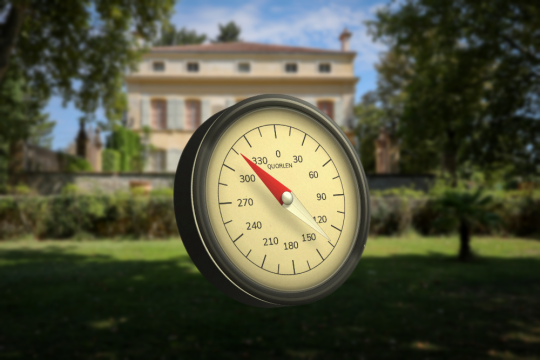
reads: 315
